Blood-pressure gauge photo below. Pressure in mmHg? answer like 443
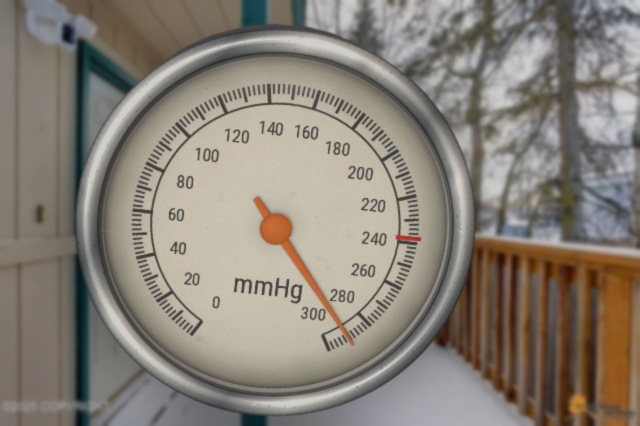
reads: 290
